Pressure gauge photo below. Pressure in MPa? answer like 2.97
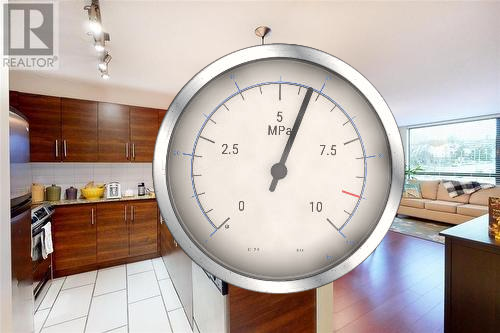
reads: 5.75
